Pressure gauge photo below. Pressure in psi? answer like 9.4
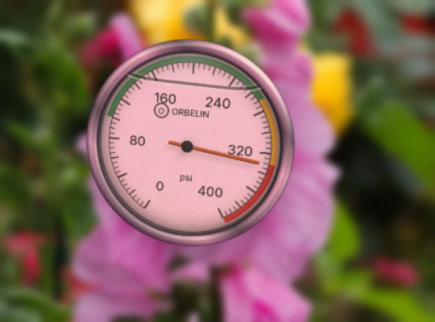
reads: 330
